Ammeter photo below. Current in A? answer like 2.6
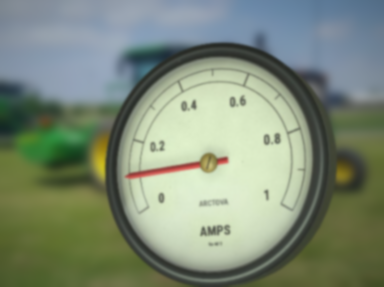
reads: 0.1
